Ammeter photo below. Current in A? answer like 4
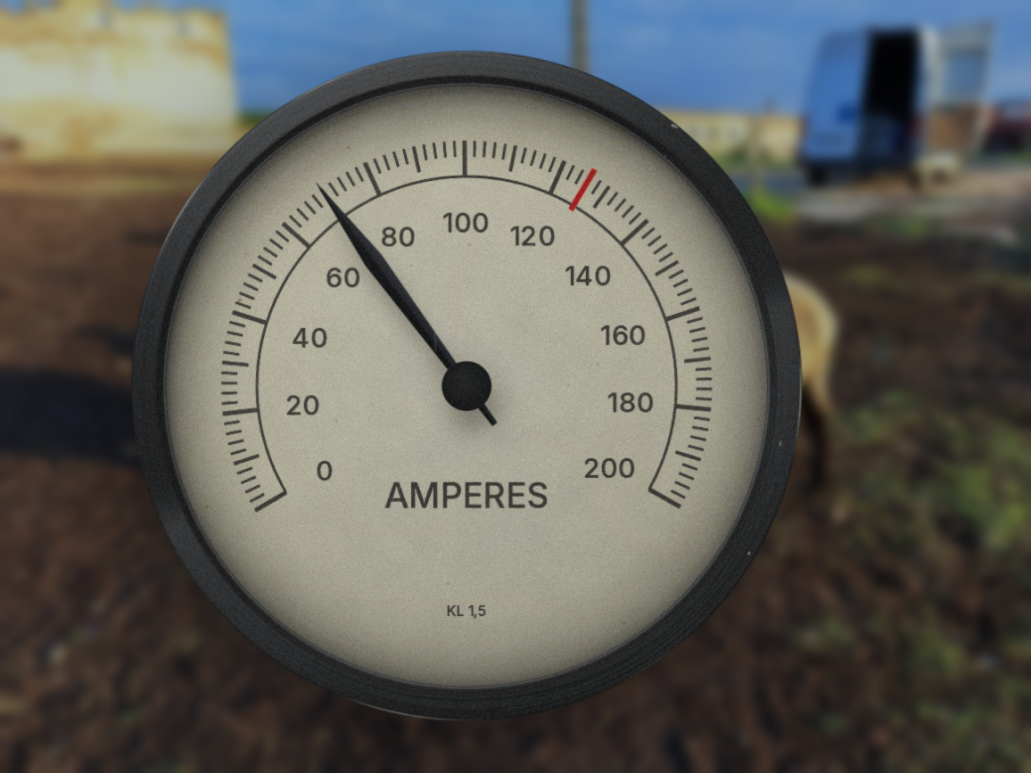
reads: 70
